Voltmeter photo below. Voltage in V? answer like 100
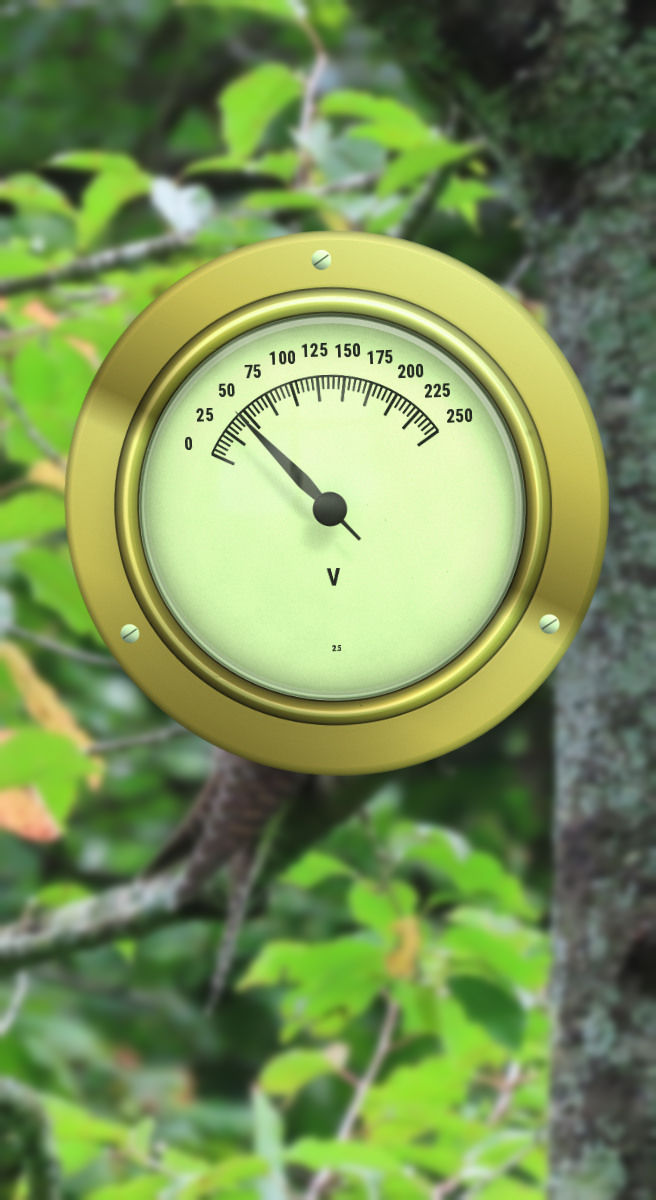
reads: 45
